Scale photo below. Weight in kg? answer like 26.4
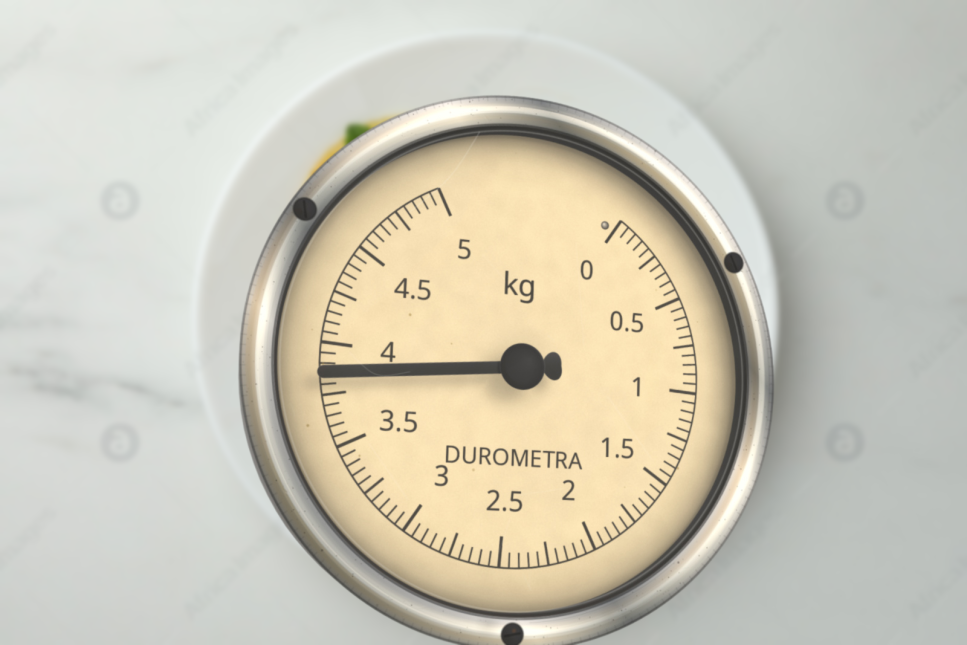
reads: 3.85
